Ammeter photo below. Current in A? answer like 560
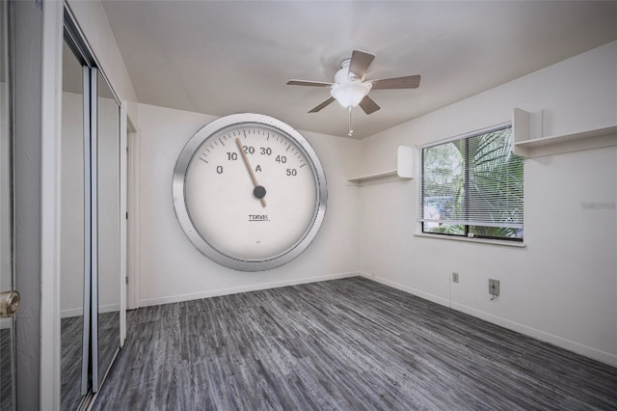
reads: 16
